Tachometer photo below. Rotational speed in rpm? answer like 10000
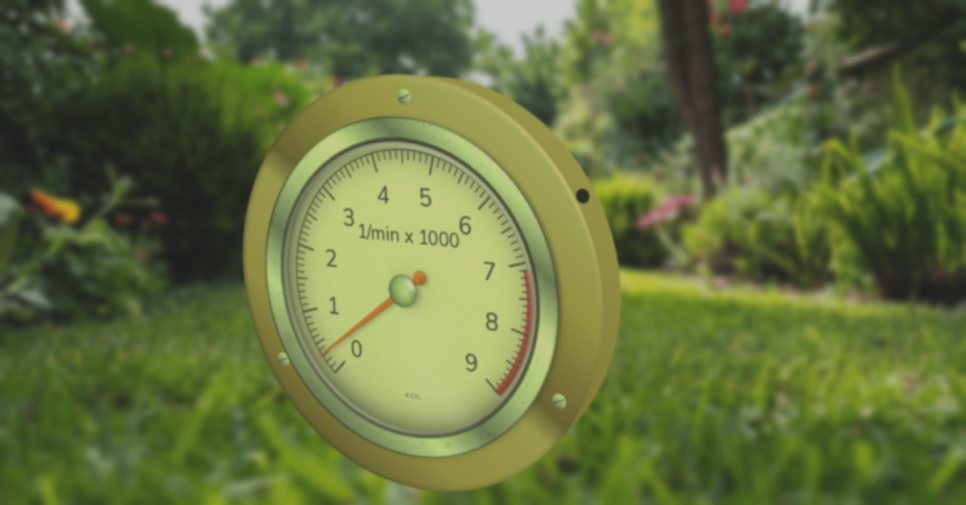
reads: 300
